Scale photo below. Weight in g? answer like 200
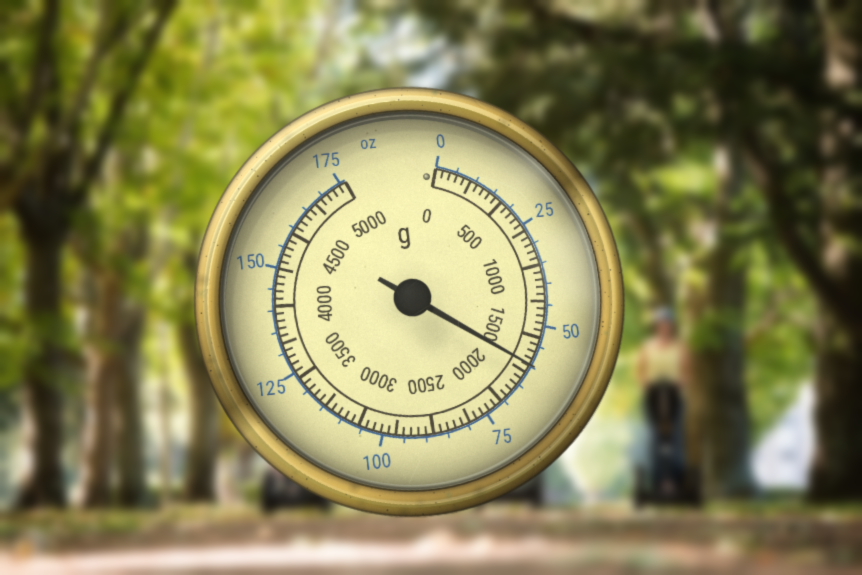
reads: 1700
